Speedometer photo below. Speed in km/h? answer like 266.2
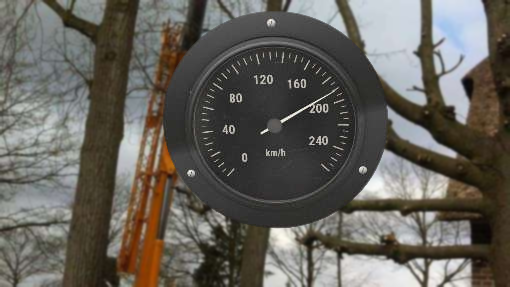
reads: 190
